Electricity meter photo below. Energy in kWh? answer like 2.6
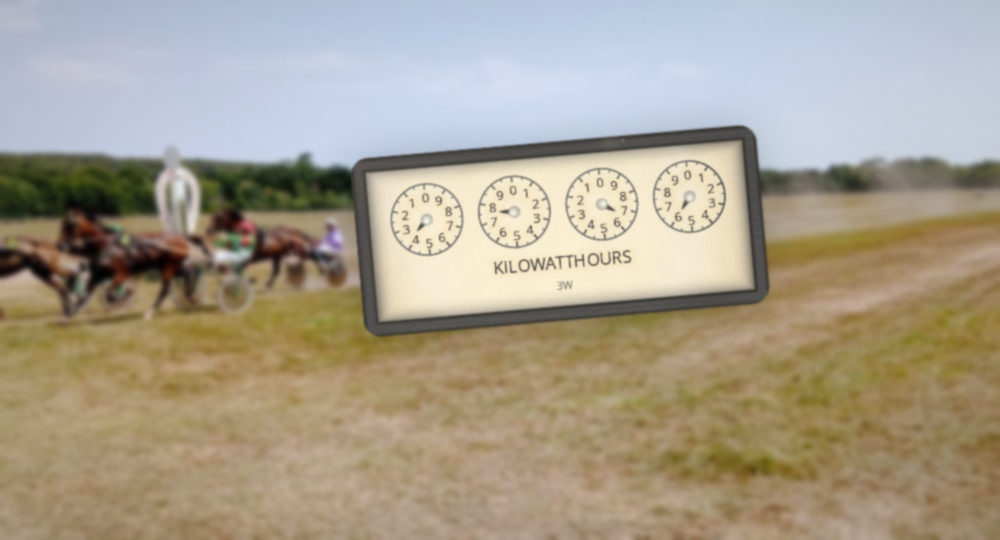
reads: 3766
